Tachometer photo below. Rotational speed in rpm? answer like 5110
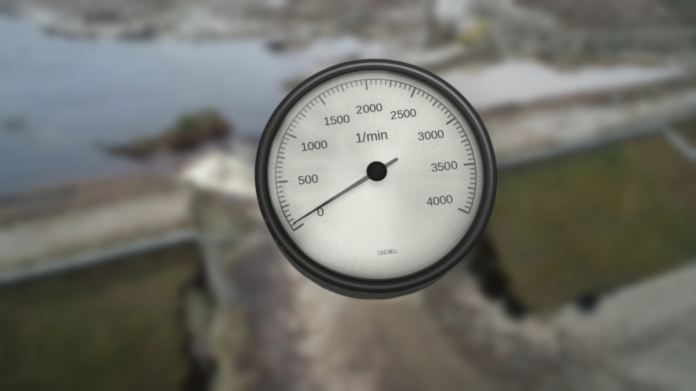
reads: 50
